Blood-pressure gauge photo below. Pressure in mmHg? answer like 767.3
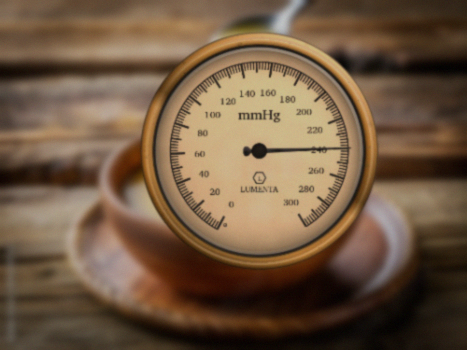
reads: 240
